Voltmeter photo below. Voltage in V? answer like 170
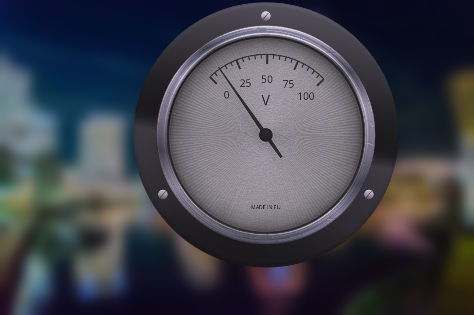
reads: 10
